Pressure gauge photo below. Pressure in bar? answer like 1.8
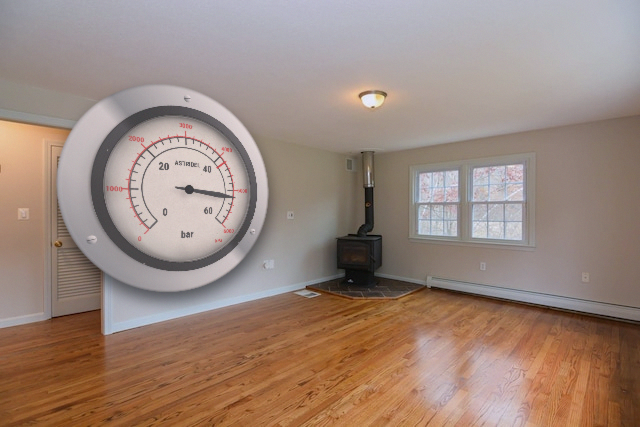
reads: 52
